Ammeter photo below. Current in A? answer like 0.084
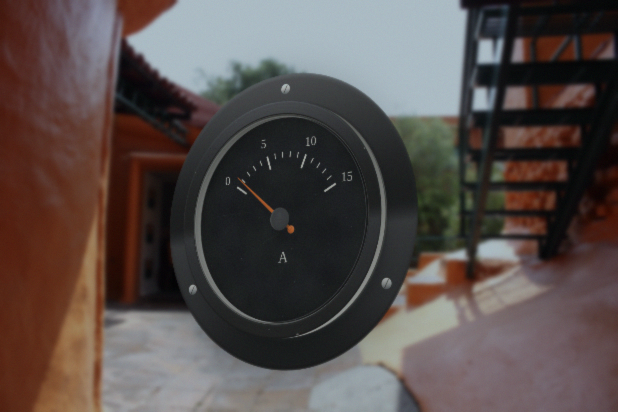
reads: 1
